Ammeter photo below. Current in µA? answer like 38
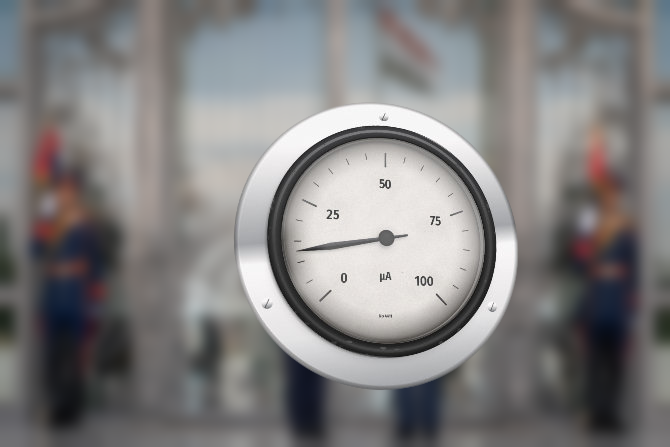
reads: 12.5
